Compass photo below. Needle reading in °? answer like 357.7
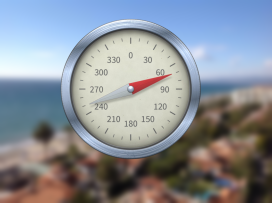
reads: 70
